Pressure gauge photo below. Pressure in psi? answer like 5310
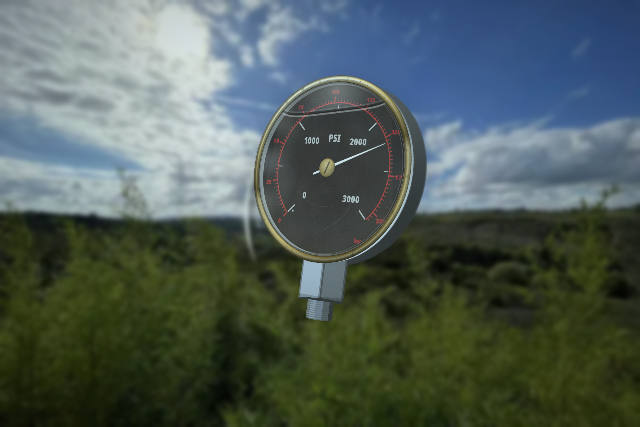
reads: 2250
